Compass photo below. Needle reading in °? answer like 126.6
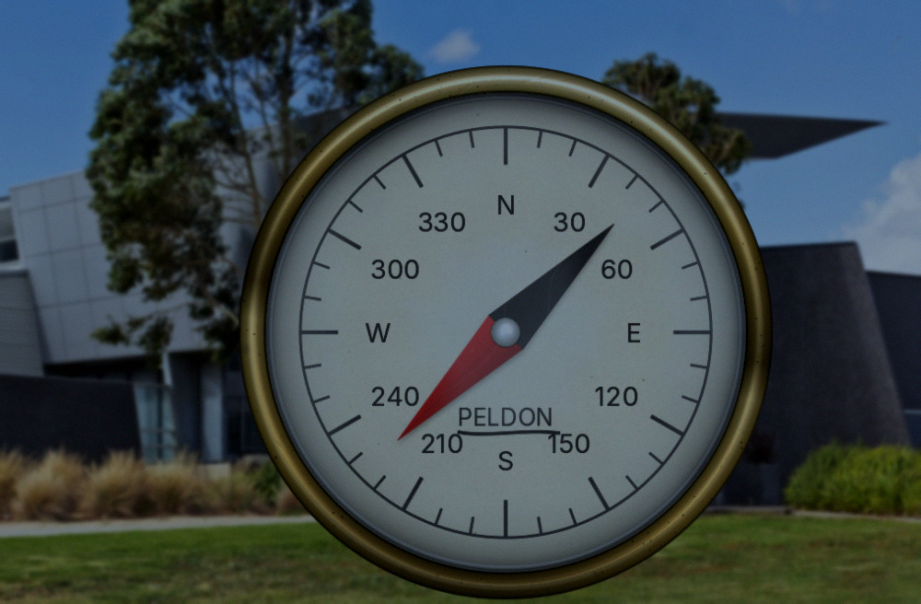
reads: 225
